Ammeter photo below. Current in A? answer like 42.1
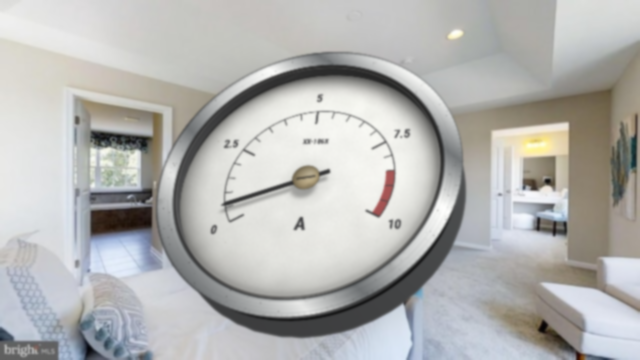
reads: 0.5
